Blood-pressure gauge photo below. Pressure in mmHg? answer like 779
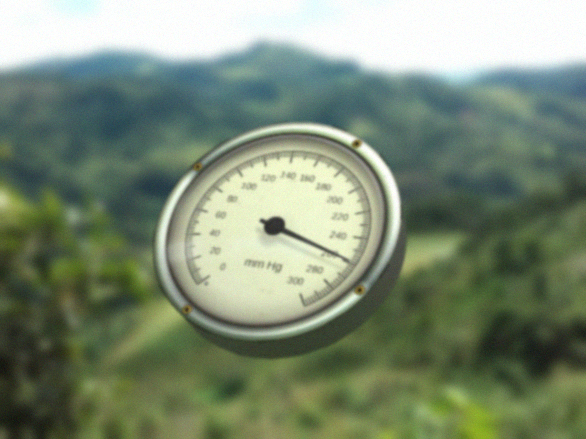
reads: 260
